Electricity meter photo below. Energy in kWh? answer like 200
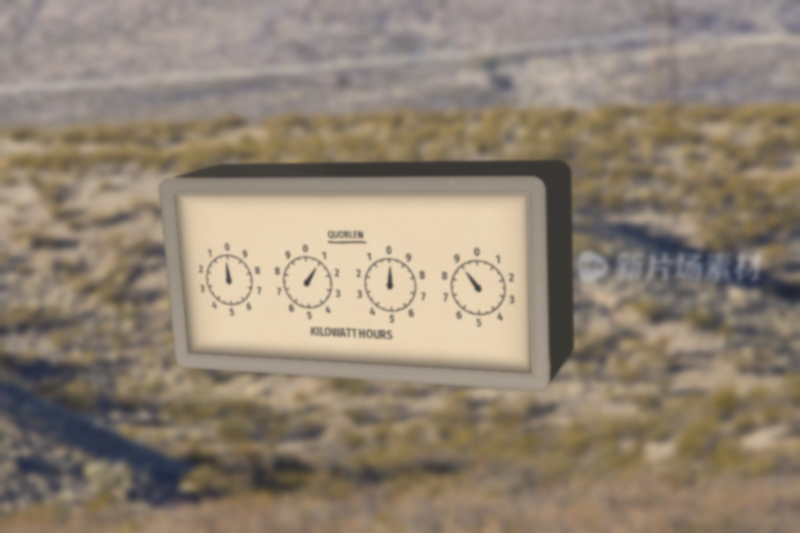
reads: 99
